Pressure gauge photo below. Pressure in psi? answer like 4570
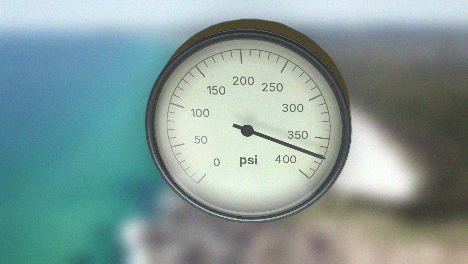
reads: 370
